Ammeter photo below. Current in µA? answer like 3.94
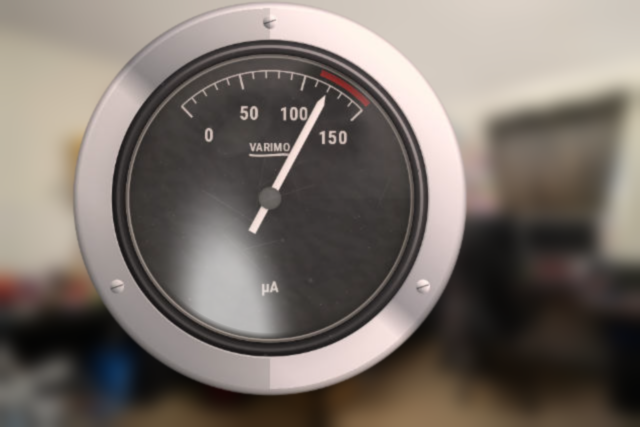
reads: 120
